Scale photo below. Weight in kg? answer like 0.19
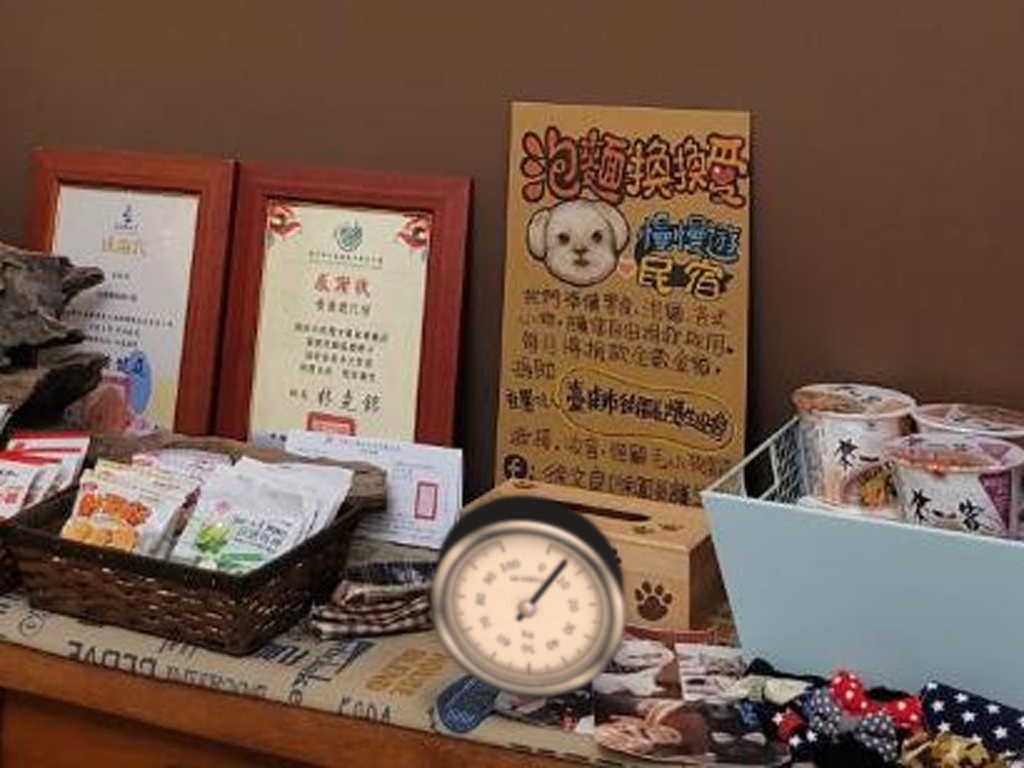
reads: 5
